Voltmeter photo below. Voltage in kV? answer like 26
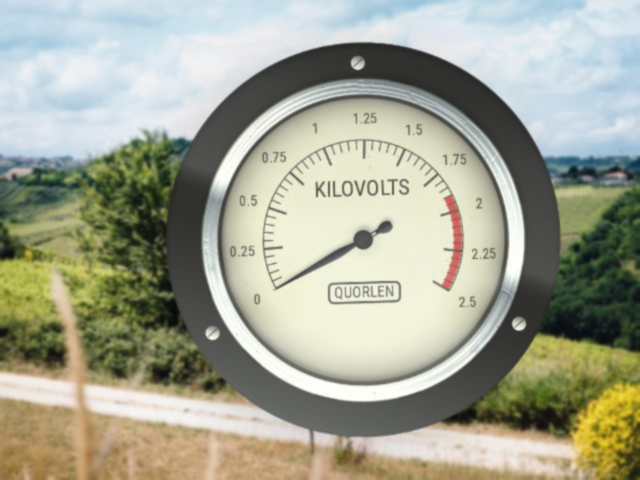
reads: 0
